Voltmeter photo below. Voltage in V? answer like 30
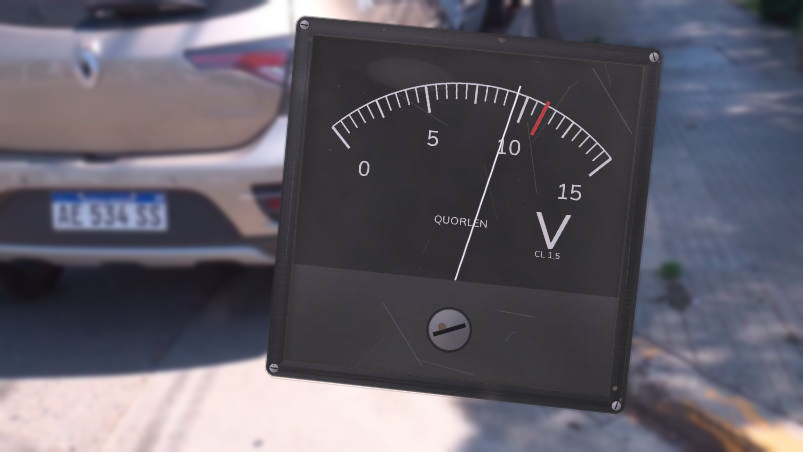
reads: 9.5
